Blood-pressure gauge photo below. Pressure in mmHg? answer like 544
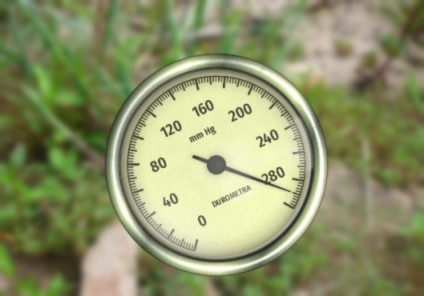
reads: 290
